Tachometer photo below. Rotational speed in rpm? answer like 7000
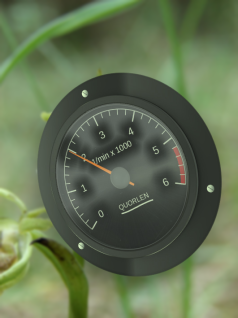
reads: 2000
